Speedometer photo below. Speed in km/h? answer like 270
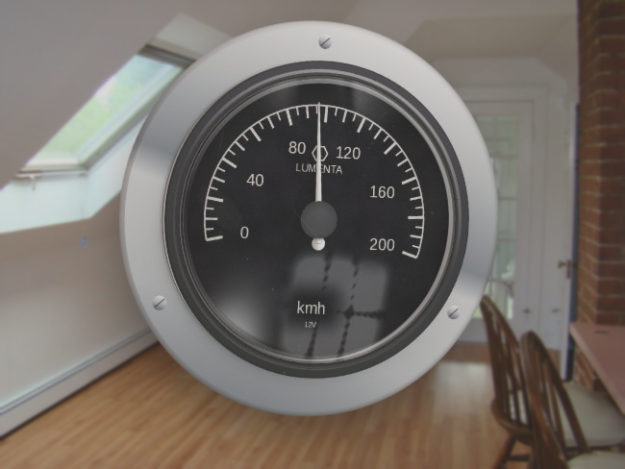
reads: 95
